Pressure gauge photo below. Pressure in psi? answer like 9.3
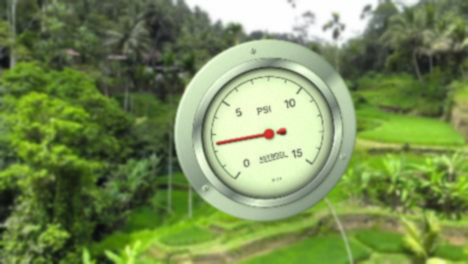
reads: 2.5
